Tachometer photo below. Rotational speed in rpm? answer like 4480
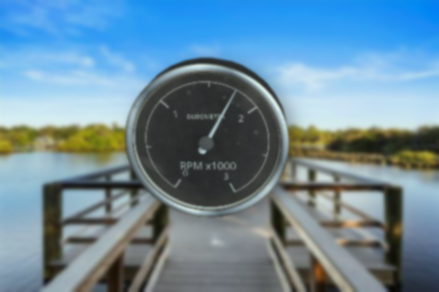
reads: 1750
